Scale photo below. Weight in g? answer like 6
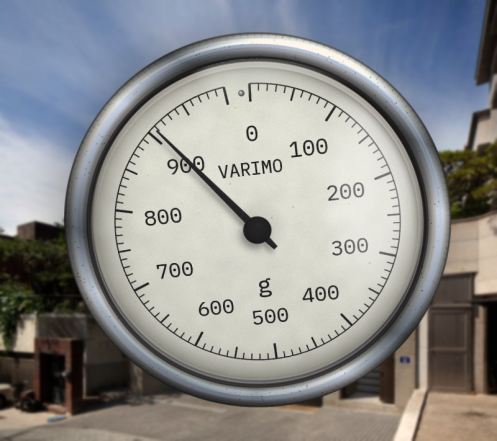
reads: 910
